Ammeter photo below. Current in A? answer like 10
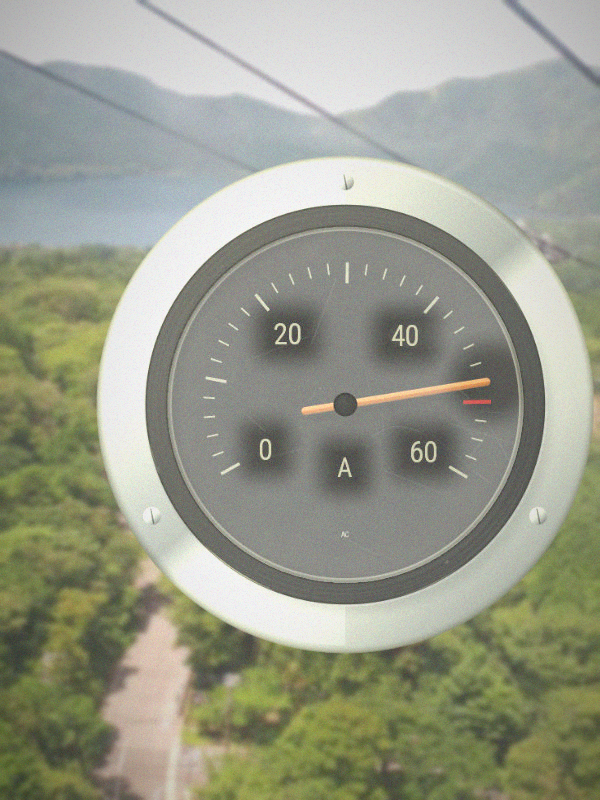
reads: 50
